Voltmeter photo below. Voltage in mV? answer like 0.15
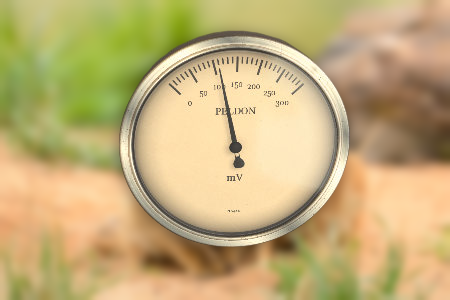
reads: 110
